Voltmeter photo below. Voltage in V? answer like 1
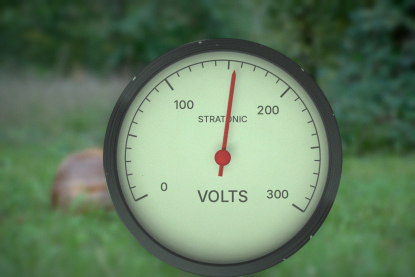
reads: 155
